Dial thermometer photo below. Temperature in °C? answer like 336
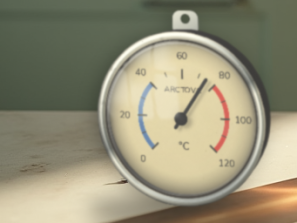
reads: 75
